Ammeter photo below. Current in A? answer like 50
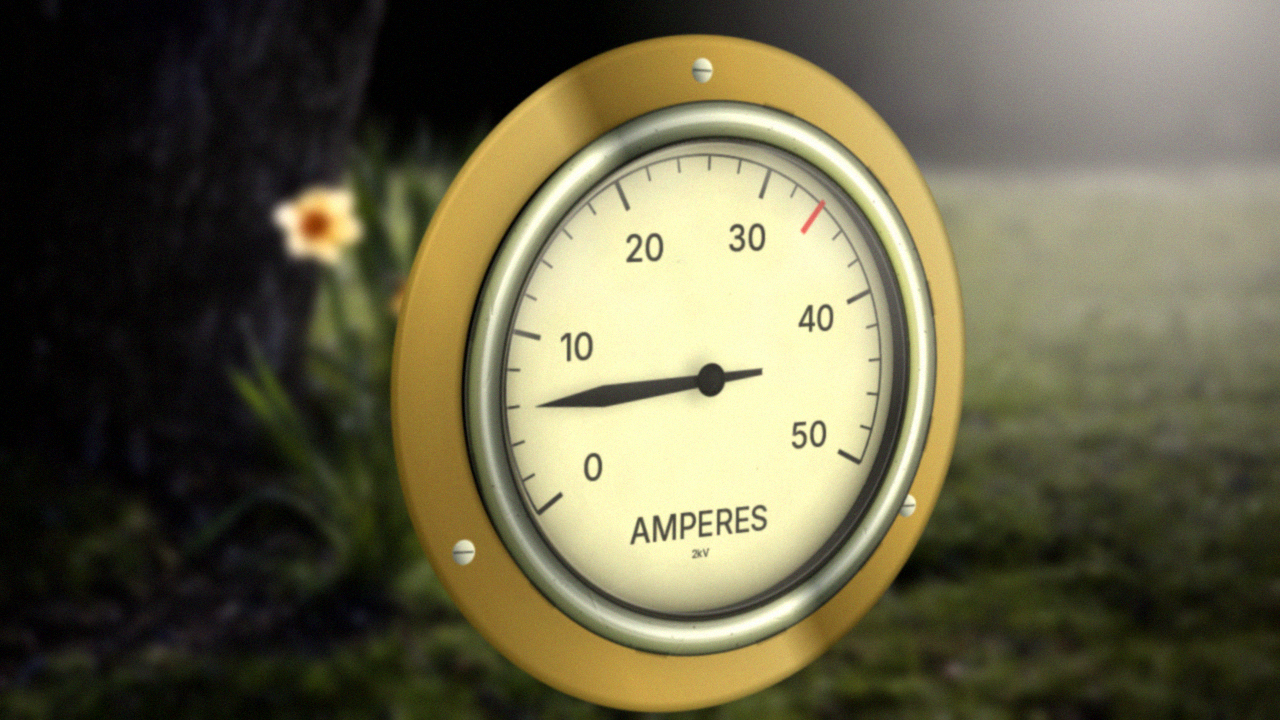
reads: 6
